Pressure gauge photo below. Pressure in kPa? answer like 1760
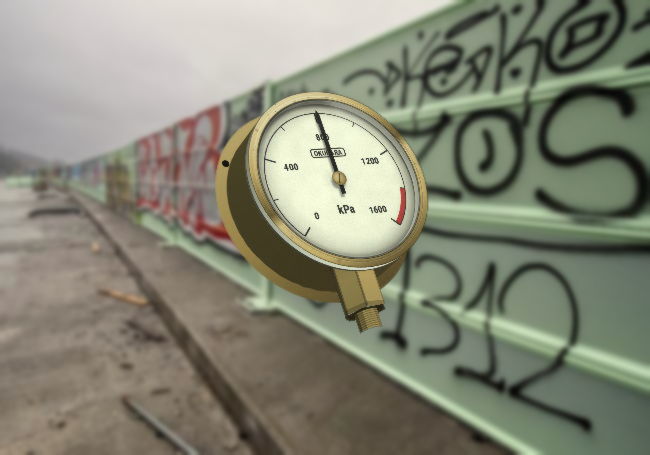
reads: 800
